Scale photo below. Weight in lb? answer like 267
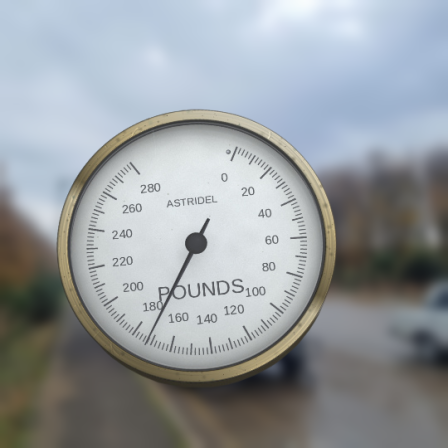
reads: 172
